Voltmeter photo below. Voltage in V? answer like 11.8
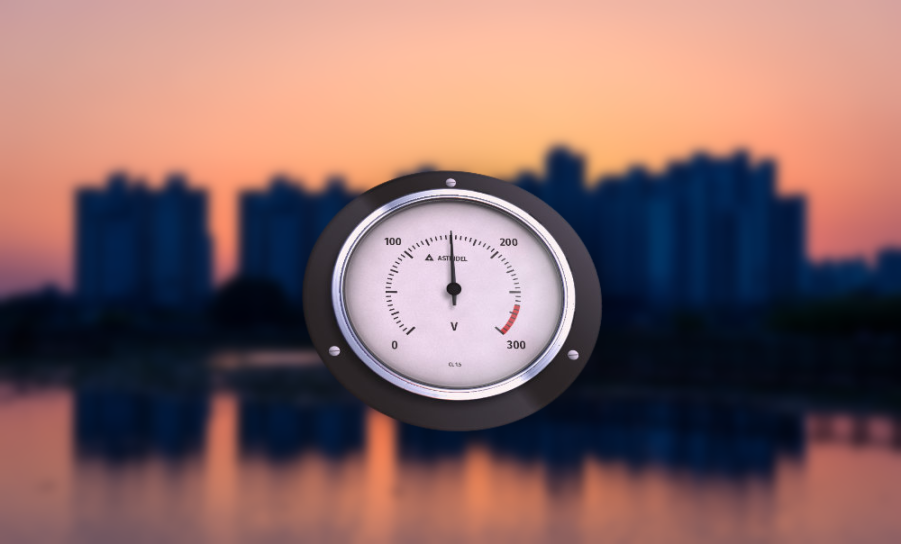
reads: 150
